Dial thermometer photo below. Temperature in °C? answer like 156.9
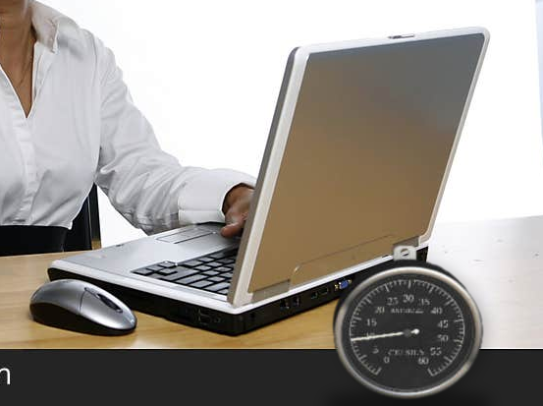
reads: 10
